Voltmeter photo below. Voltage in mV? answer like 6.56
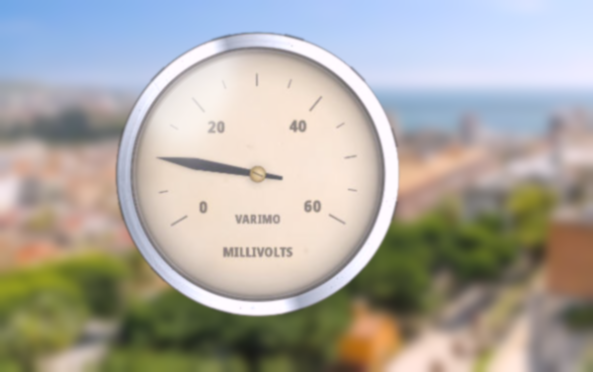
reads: 10
